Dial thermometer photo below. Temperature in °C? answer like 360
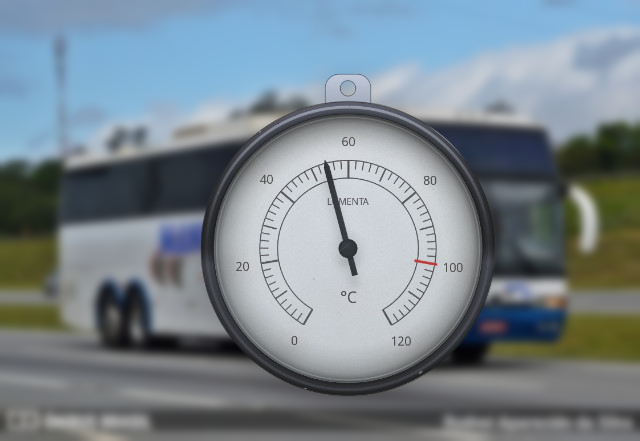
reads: 54
